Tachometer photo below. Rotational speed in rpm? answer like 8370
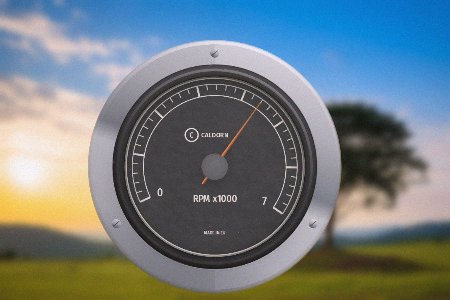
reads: 4400
